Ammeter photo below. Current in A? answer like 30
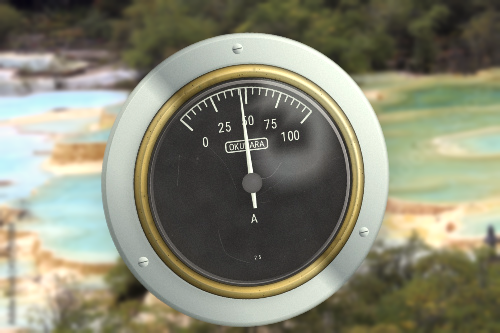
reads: 45
